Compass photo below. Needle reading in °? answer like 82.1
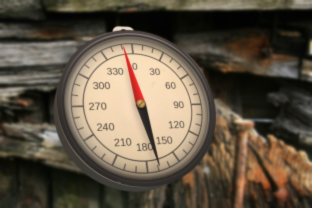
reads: 350
